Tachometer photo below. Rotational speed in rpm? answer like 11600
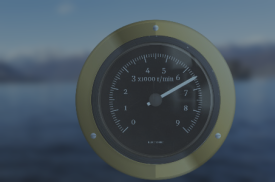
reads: 6500
